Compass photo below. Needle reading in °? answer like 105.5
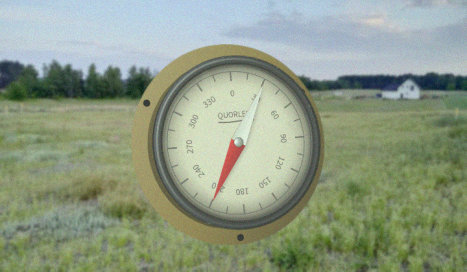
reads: 210
